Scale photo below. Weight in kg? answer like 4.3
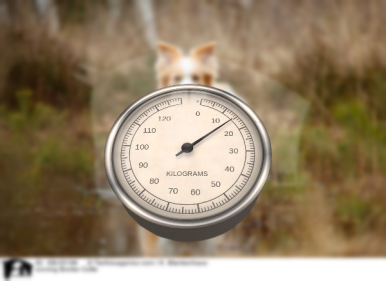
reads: 15
